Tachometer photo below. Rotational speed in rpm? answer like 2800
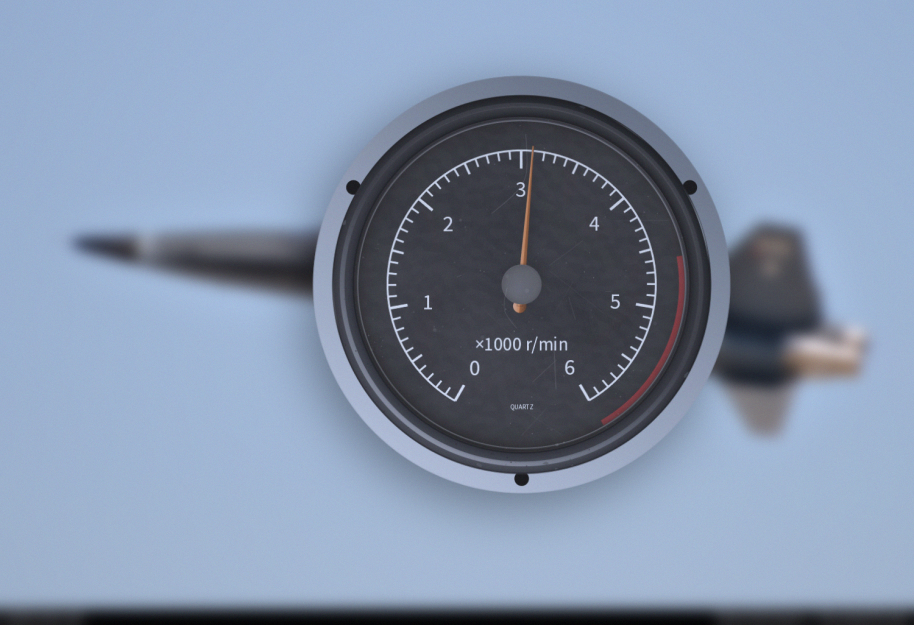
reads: 3100
